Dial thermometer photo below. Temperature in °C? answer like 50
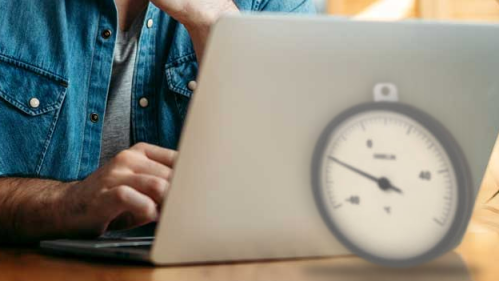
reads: -20
